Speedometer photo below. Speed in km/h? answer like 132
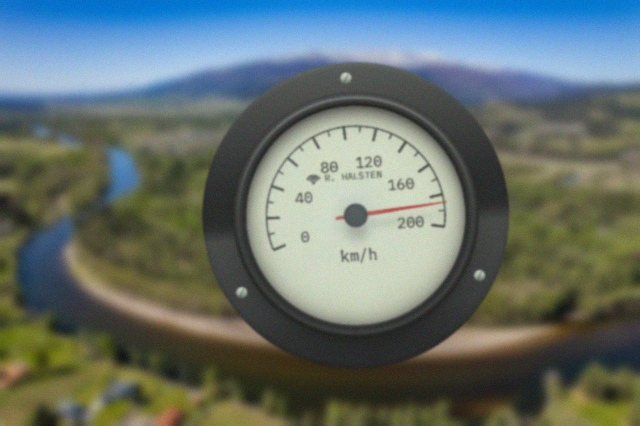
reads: 185
